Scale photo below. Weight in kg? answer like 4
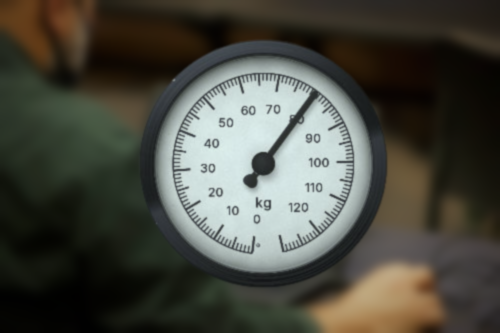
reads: 80
